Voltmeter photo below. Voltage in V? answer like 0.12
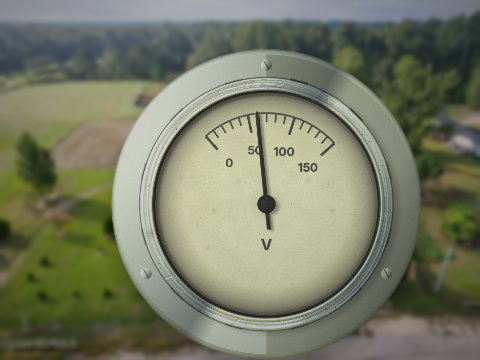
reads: 60
